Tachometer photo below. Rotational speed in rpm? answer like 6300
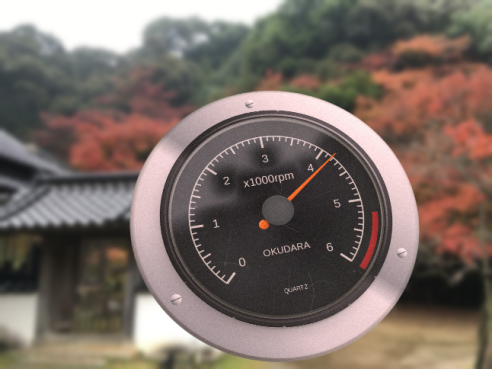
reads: 4200
